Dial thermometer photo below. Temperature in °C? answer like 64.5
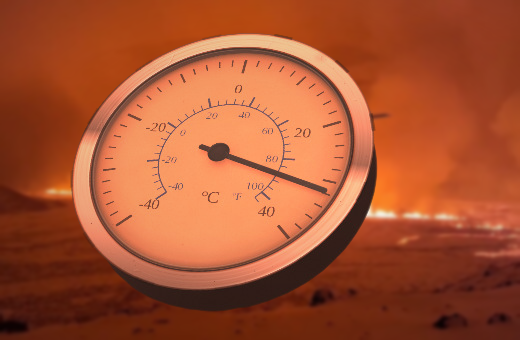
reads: 32
